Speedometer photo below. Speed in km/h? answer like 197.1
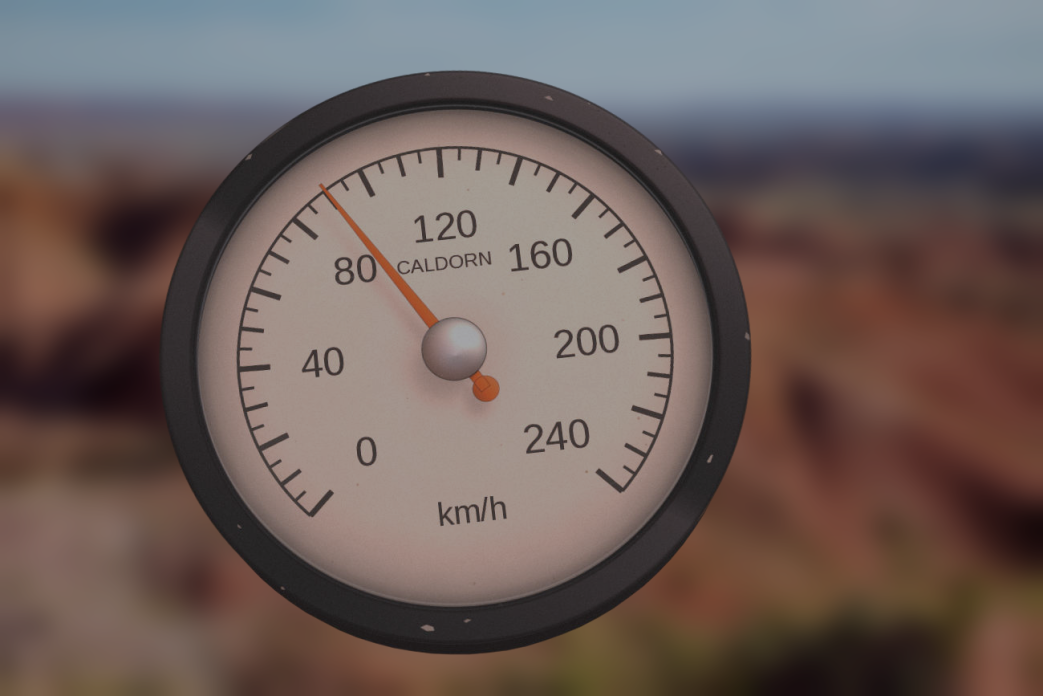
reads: 90
